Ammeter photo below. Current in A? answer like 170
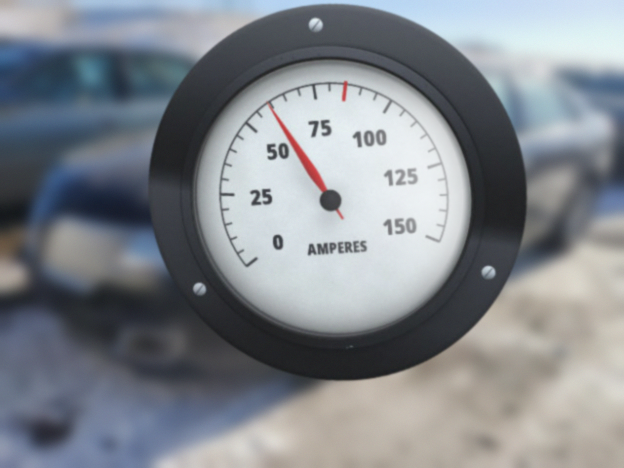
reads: 60
